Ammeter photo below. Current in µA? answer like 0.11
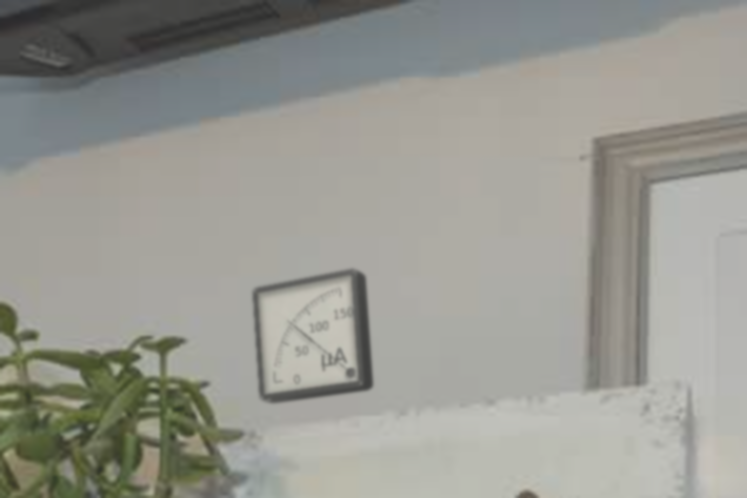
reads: 75
